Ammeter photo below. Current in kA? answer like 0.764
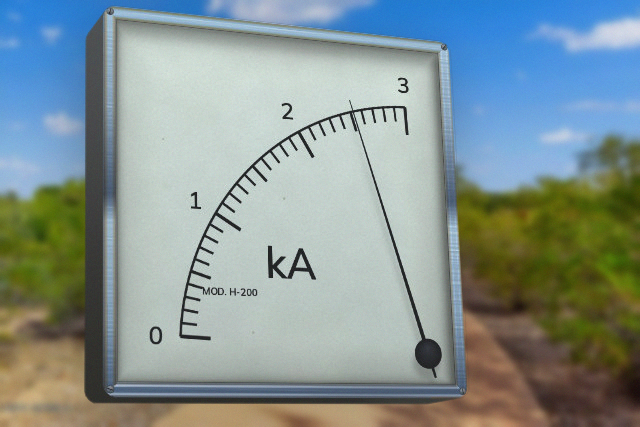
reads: 2.5
